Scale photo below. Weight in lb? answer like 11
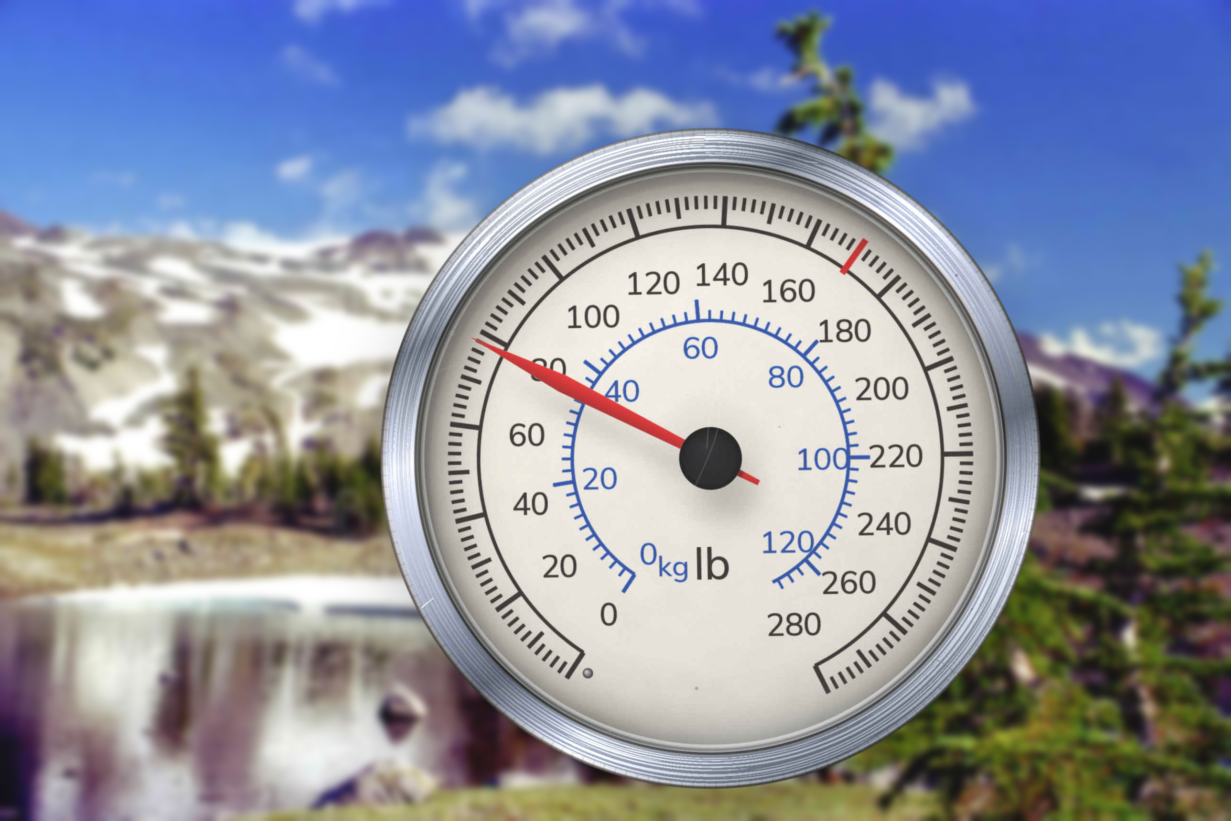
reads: 78
